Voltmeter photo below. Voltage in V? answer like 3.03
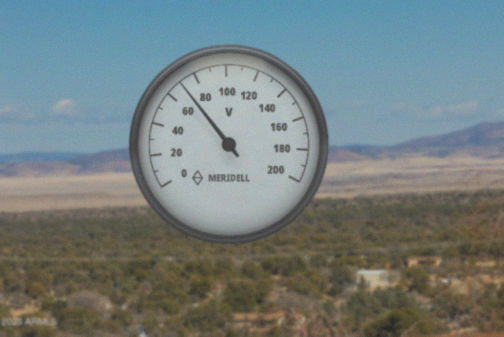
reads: 70
